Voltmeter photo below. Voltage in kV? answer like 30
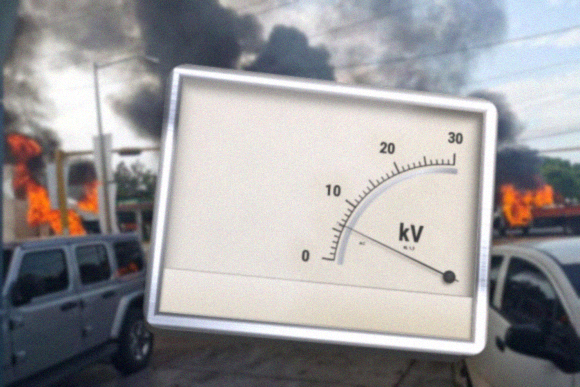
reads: 6
